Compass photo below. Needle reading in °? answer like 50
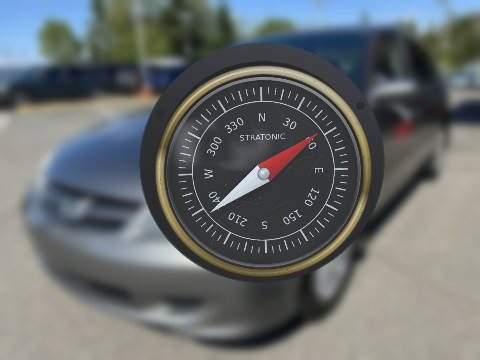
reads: 55
